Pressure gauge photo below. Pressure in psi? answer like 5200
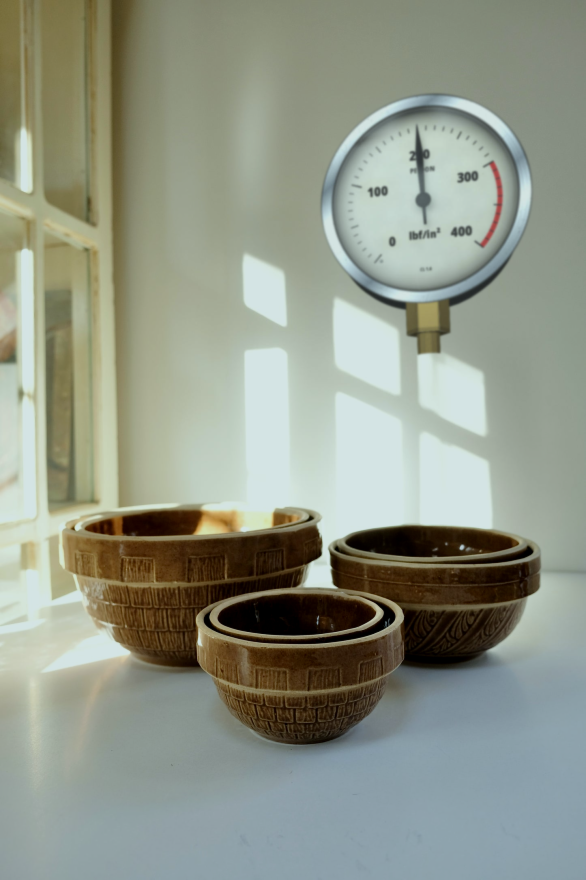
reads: 200
